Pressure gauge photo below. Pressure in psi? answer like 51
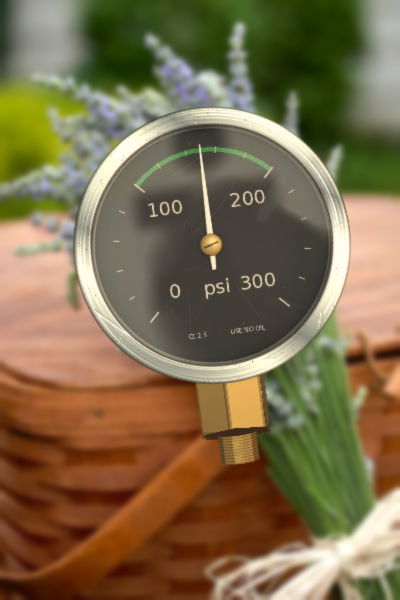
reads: 150
